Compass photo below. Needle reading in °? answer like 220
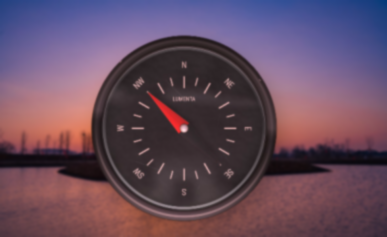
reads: 315
